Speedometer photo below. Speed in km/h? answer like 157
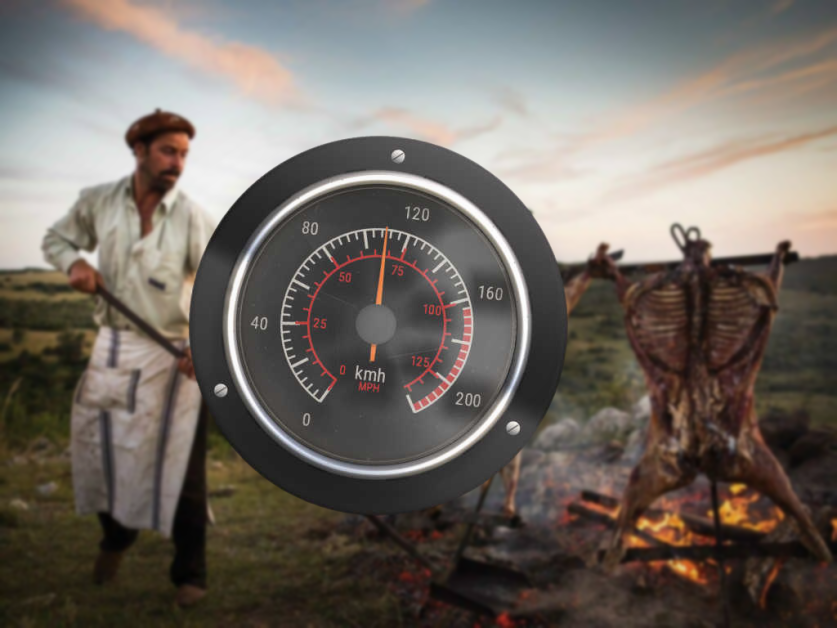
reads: 110
